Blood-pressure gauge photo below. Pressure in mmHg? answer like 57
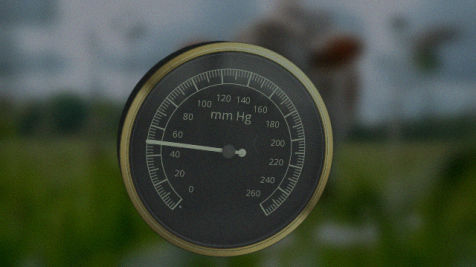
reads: 50
